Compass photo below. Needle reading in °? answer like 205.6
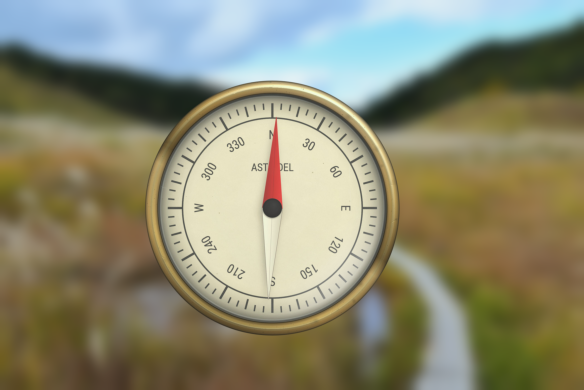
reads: 2.5
